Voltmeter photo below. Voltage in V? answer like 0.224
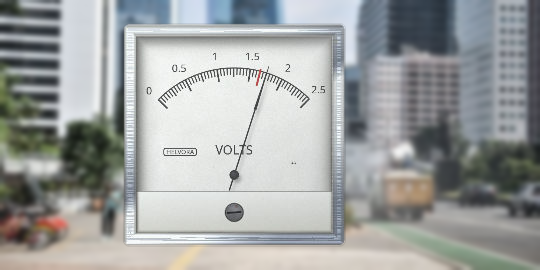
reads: 1.75
